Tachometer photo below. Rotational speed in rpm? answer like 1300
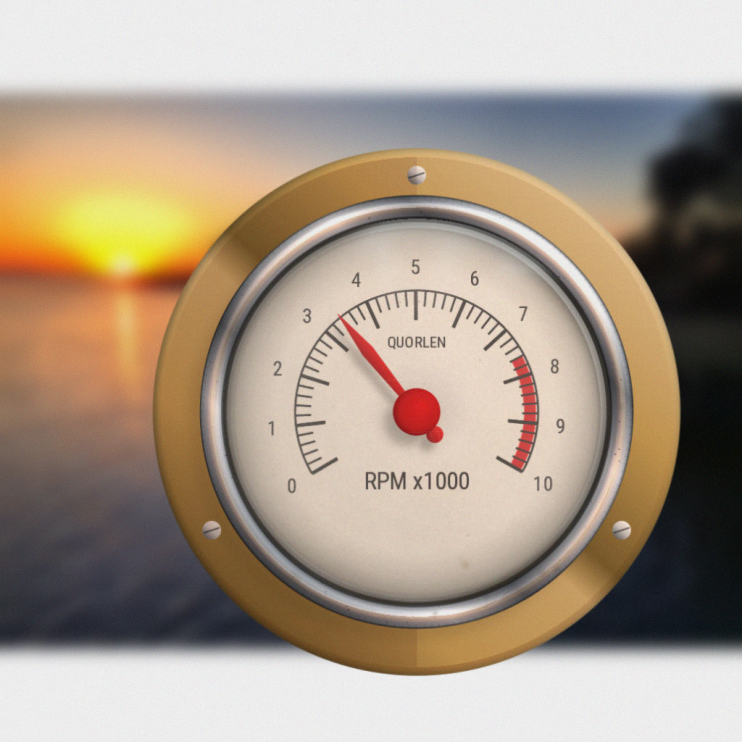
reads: 3400
